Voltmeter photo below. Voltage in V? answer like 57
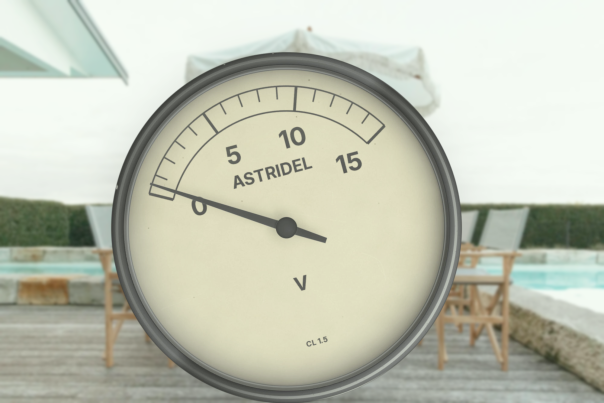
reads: 0.5
